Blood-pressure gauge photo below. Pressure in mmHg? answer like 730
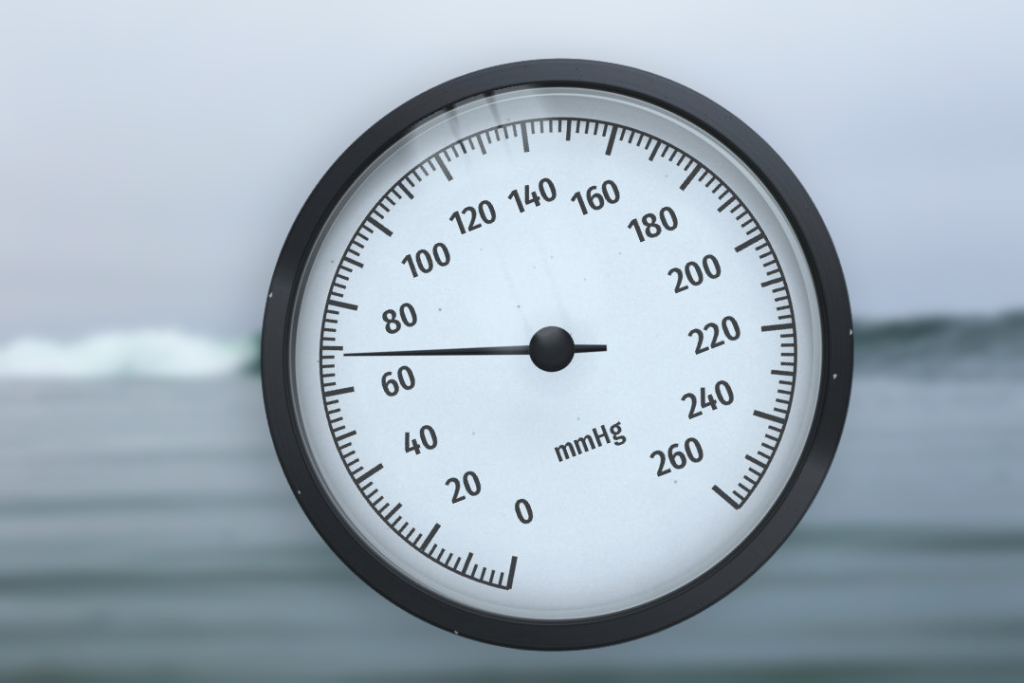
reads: 68
